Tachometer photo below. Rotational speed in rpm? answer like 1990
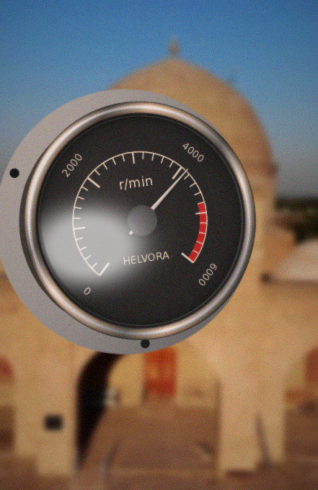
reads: 4100
